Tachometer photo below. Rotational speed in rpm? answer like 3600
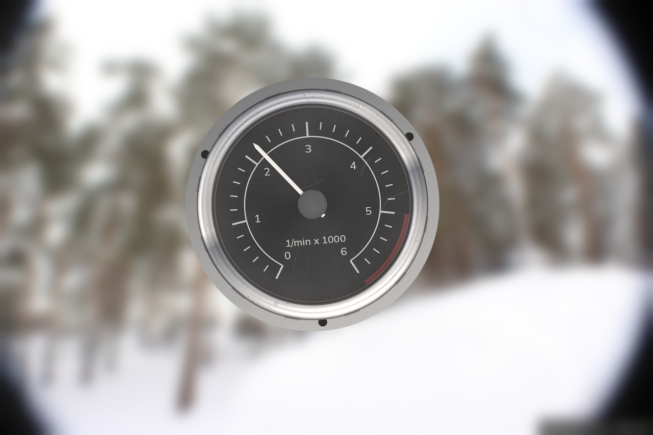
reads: 2200
